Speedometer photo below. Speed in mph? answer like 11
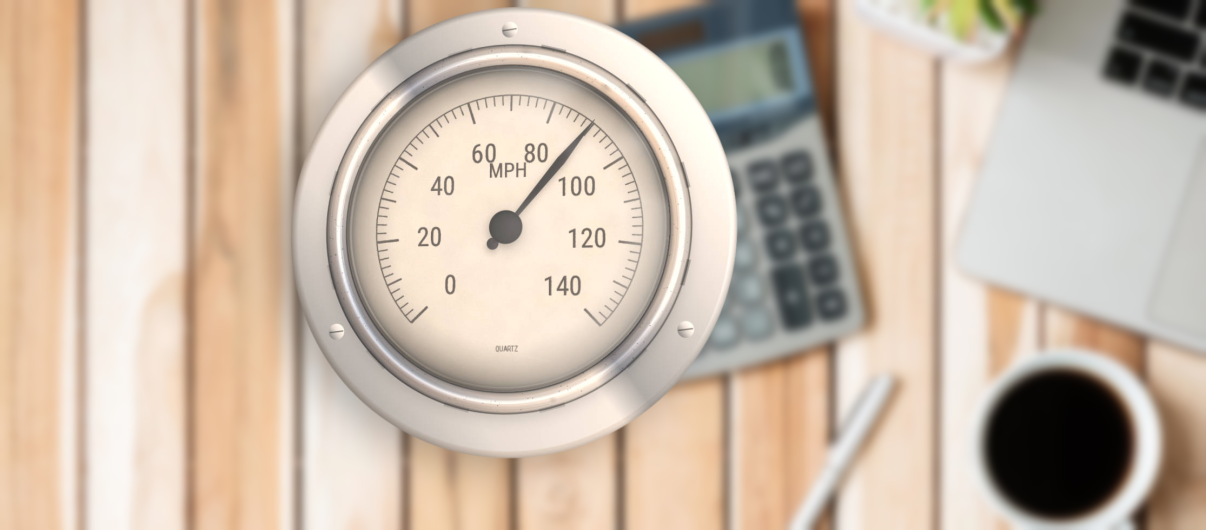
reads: 90
